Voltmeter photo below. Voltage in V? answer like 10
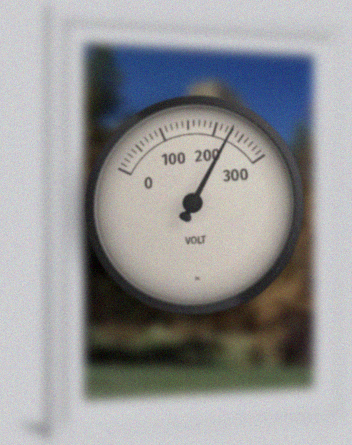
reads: 230
